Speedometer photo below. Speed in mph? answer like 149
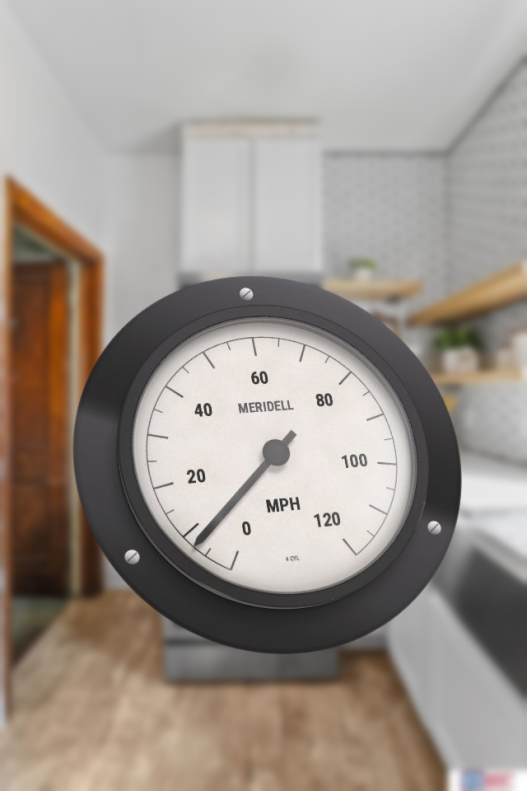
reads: 7.5
